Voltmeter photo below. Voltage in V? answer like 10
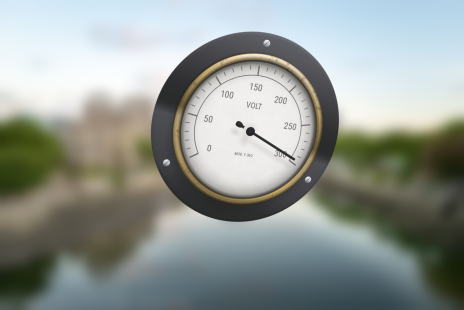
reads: 295
